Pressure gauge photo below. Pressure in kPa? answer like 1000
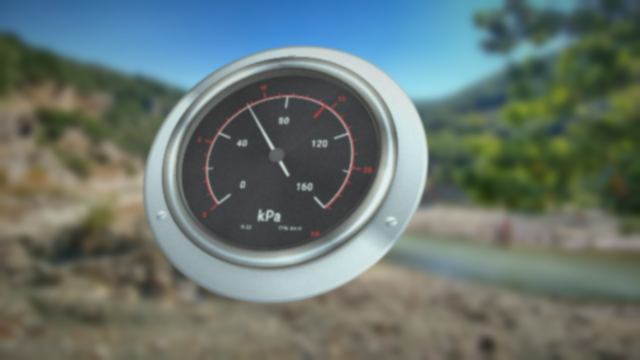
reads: 60
